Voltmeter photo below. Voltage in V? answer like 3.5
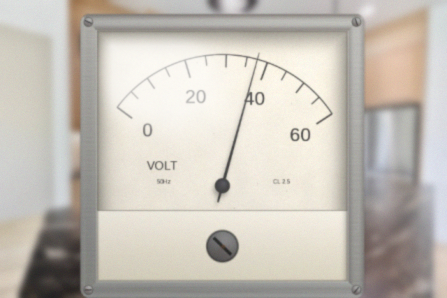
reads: 37.5
